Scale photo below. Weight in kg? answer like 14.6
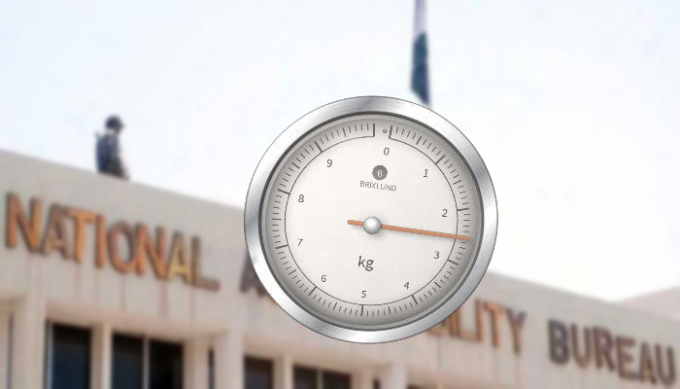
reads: 2.5
